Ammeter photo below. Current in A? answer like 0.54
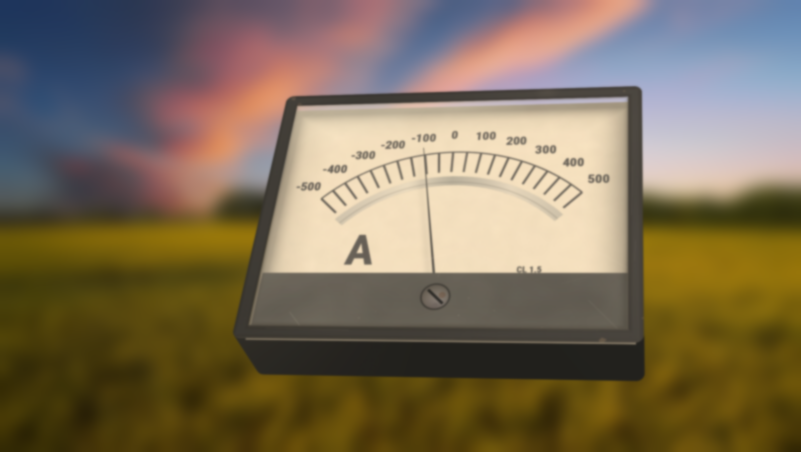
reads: -100
